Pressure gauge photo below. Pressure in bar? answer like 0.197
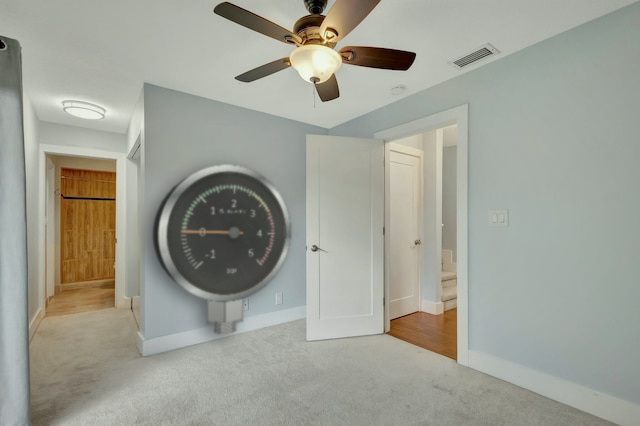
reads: 0
